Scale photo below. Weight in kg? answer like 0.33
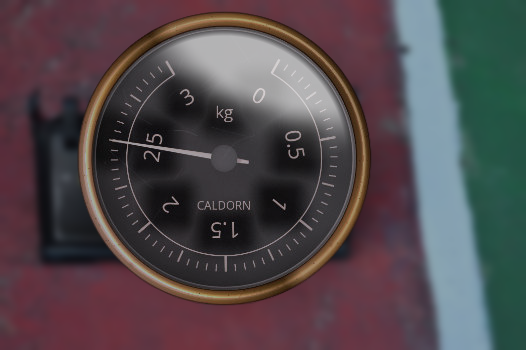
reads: 2.5
